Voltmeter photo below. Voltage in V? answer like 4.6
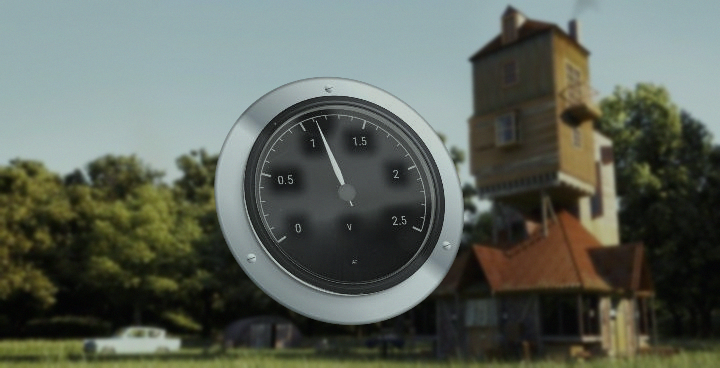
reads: 1.1
